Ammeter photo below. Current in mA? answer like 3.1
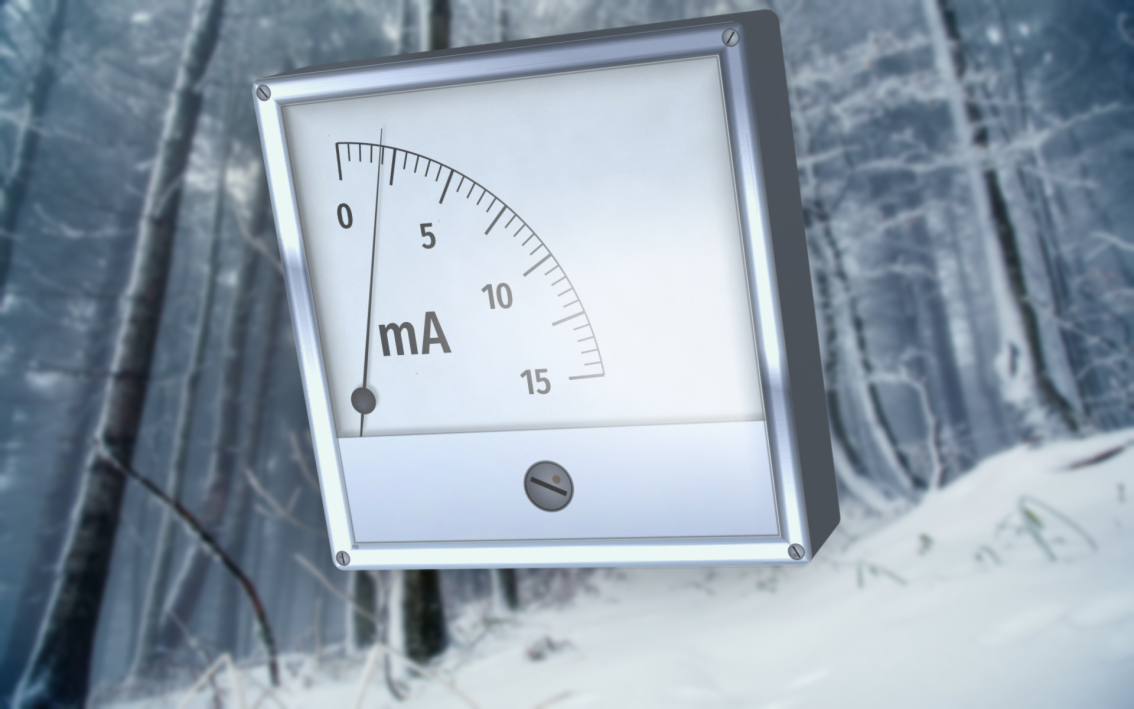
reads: 2
